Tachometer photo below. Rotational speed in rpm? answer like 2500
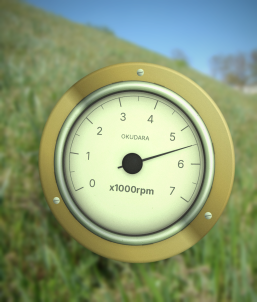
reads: 5500
